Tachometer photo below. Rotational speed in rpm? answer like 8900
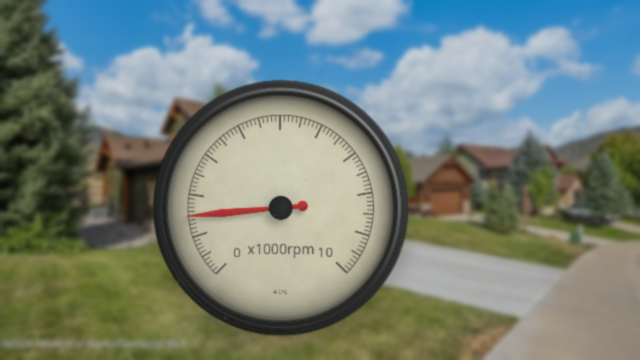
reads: 1500
